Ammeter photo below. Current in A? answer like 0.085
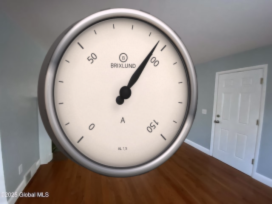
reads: 95
